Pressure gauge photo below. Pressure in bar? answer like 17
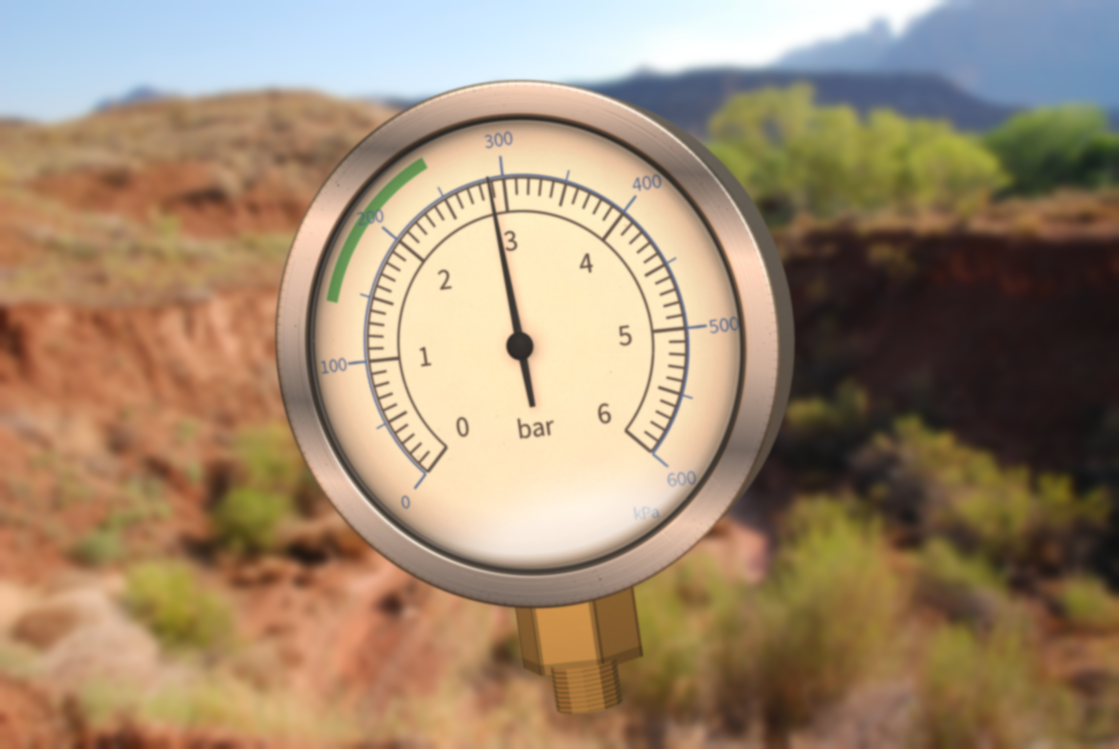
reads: 2.9
